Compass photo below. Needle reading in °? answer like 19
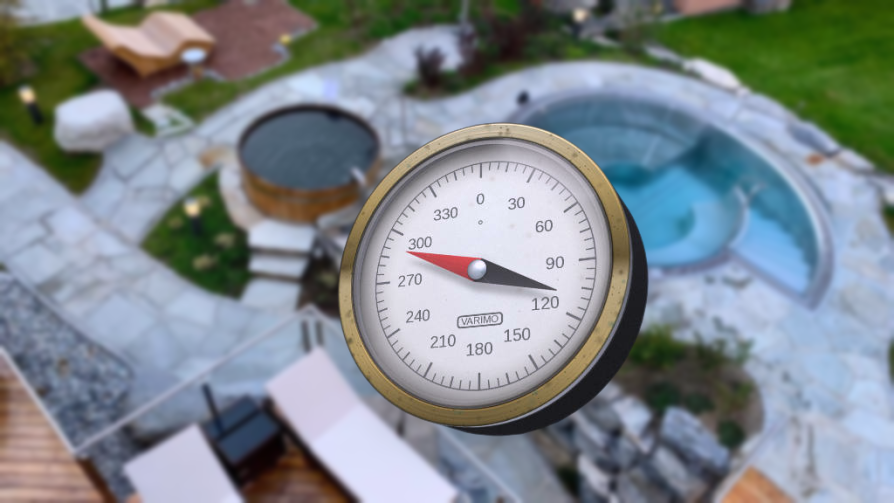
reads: 290
